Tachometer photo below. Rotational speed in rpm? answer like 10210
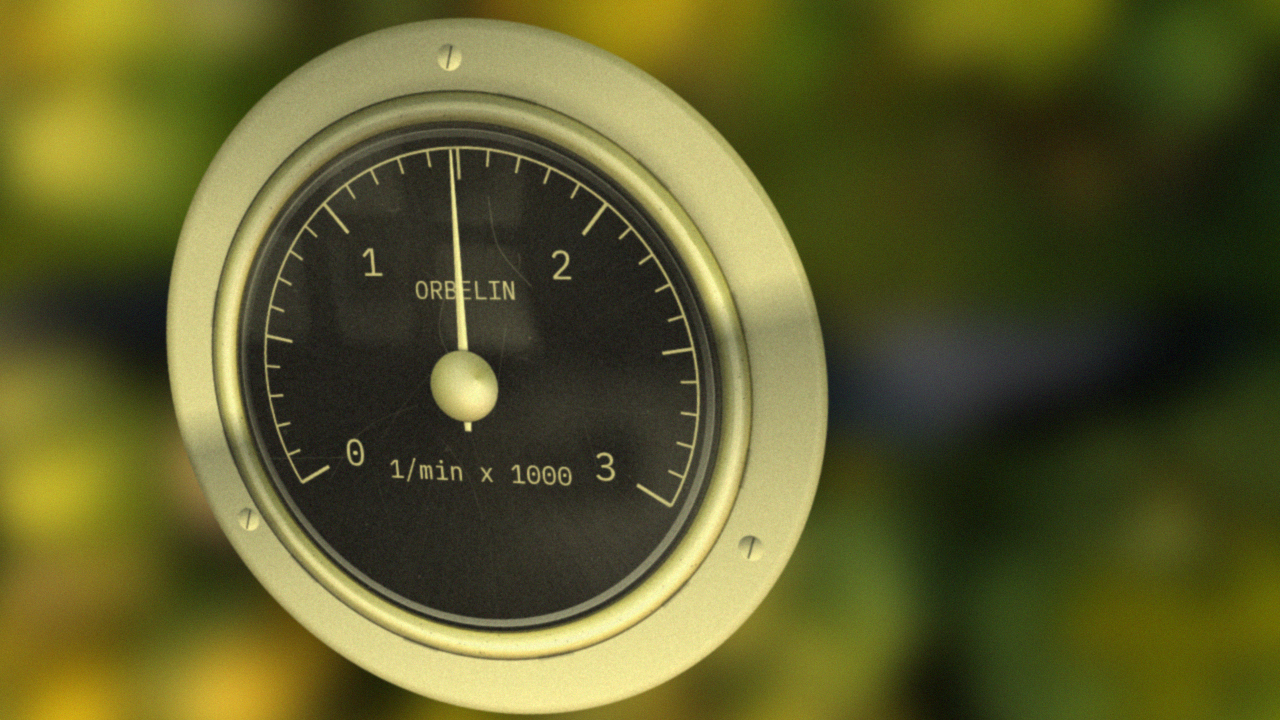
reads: 1500
